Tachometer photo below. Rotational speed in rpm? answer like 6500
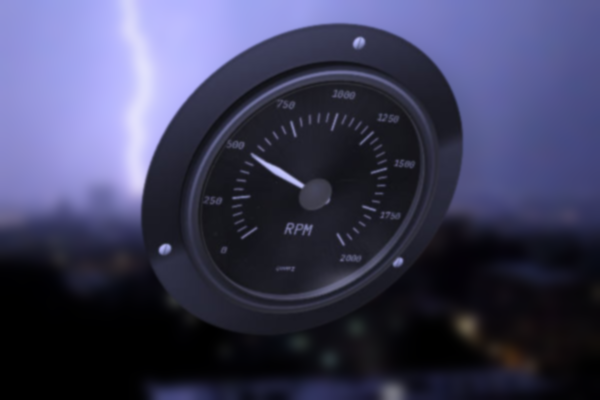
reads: 500
